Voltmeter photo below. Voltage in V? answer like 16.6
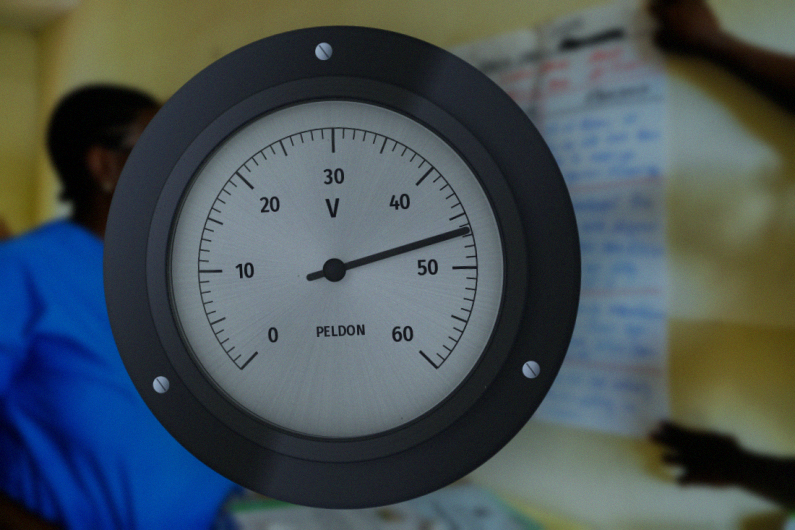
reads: 46.5
